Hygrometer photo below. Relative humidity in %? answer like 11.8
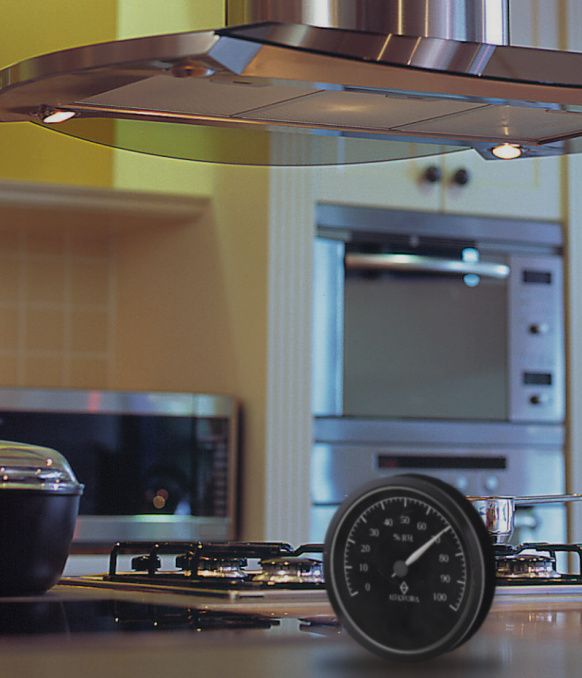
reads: 70
